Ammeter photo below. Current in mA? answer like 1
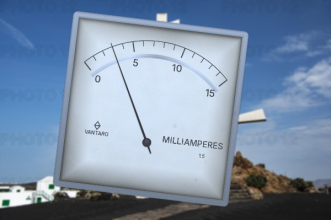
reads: 3
